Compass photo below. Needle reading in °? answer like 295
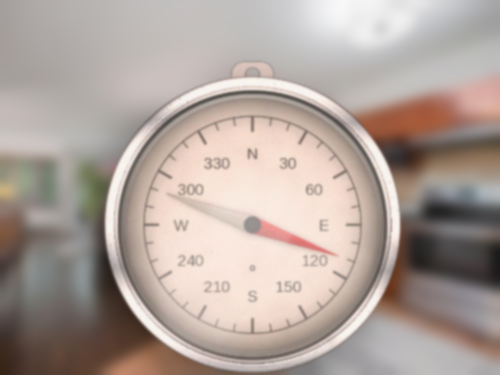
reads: 110
